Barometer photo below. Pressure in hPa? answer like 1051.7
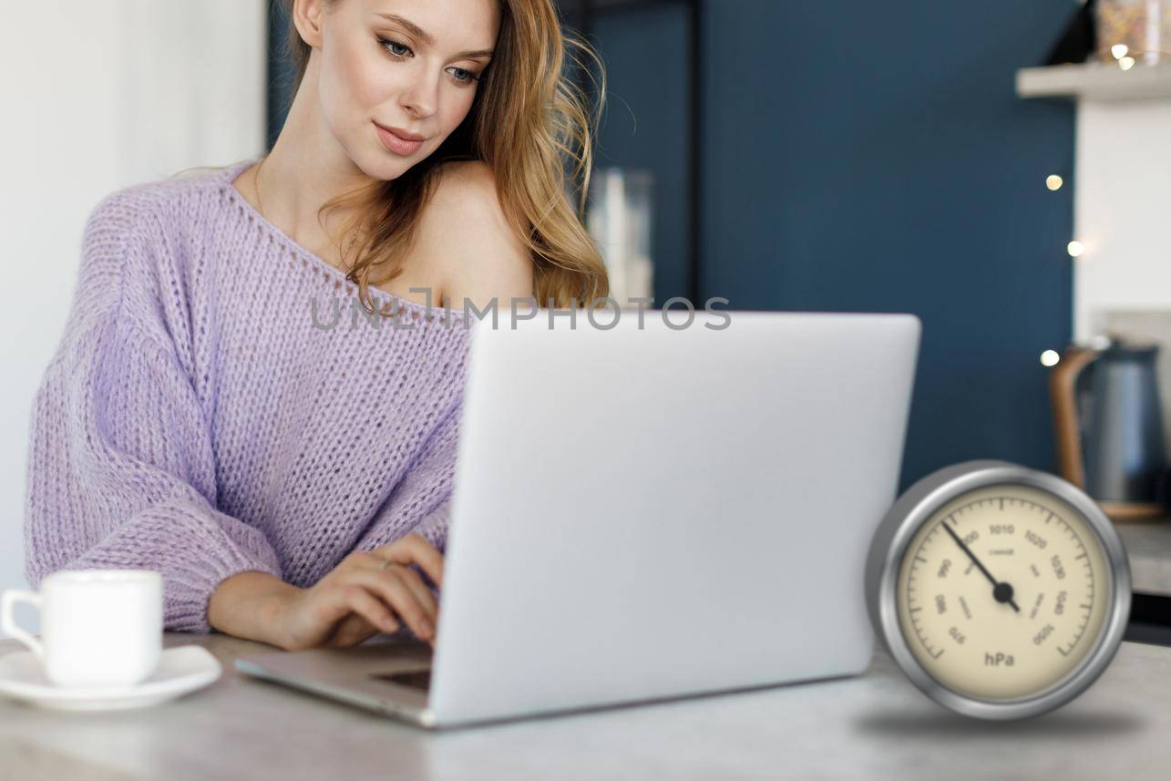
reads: 998
